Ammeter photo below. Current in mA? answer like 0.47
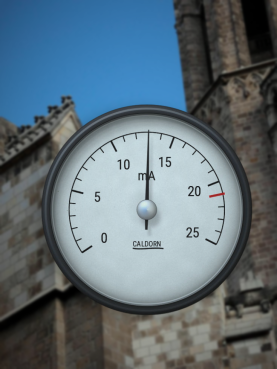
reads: 13
